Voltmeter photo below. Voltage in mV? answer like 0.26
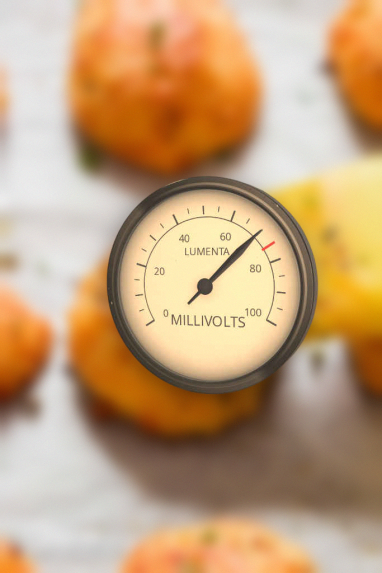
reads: 70
